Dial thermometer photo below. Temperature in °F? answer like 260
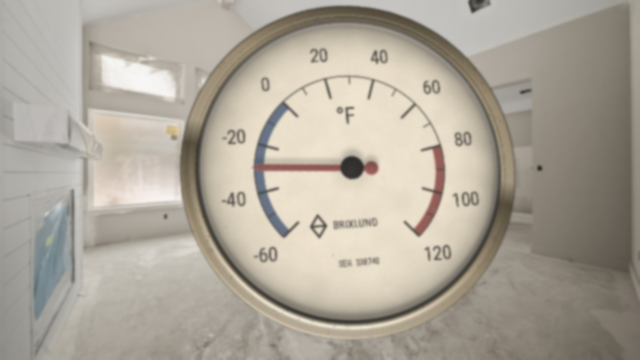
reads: -30
